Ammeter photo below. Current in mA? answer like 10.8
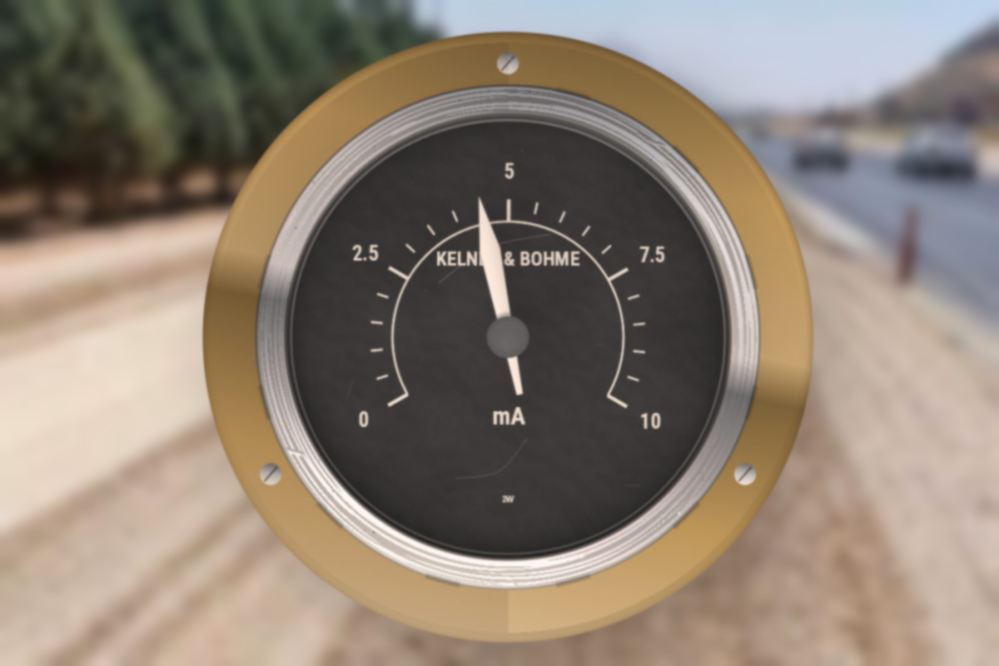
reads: 4.5
